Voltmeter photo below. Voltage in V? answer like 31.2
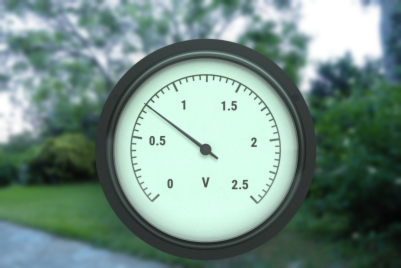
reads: 0.75
